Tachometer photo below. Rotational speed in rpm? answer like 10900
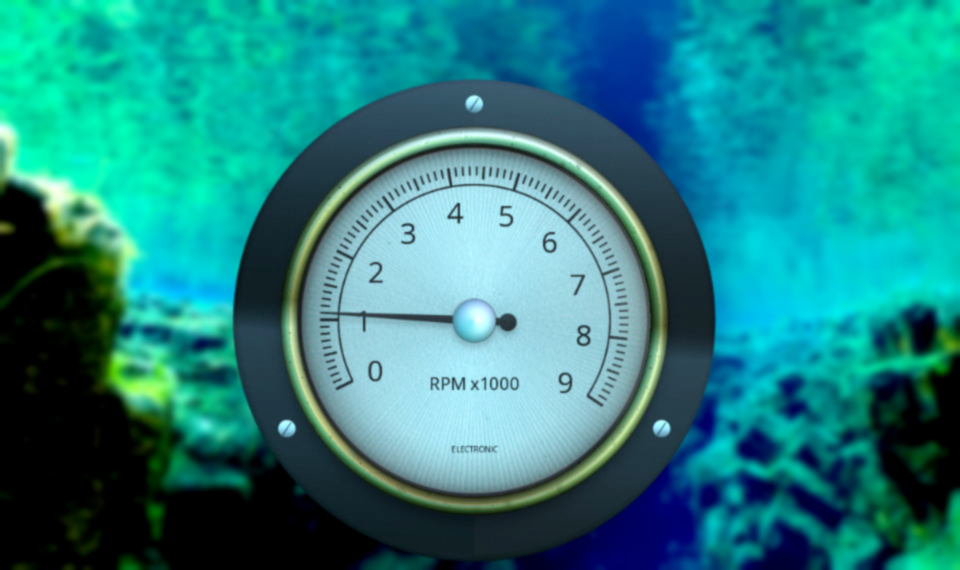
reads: 1100
